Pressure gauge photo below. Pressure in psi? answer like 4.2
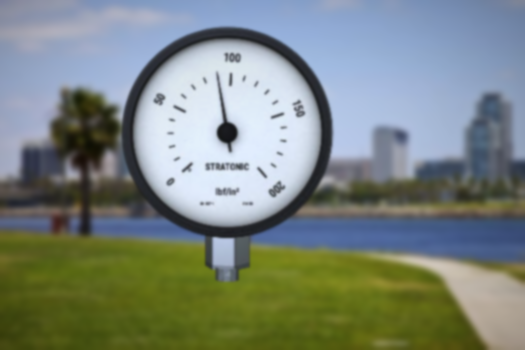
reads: 90
